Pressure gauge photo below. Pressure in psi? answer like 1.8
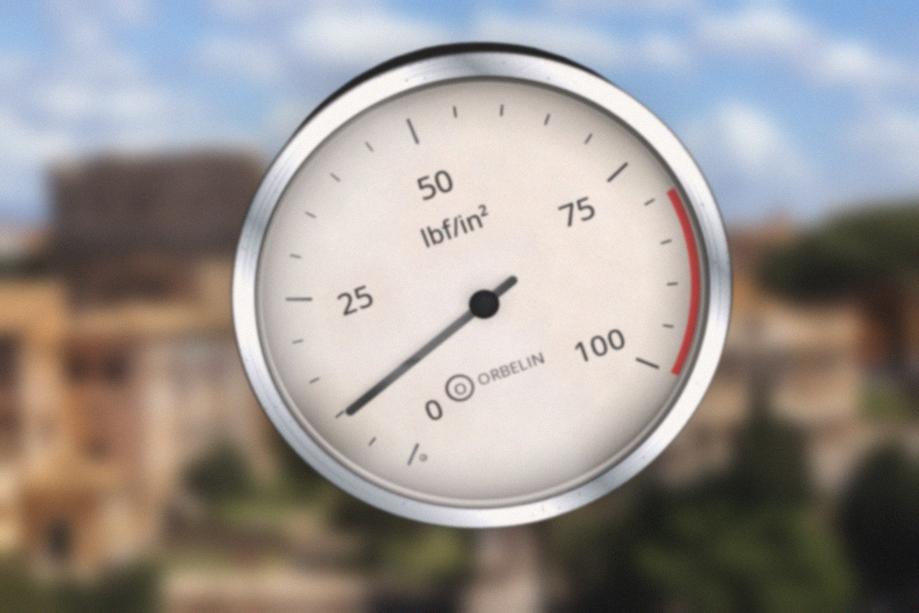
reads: 10
